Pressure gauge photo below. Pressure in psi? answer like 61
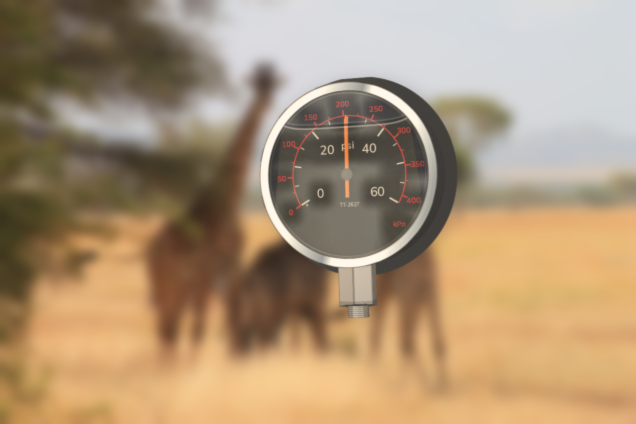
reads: 30
